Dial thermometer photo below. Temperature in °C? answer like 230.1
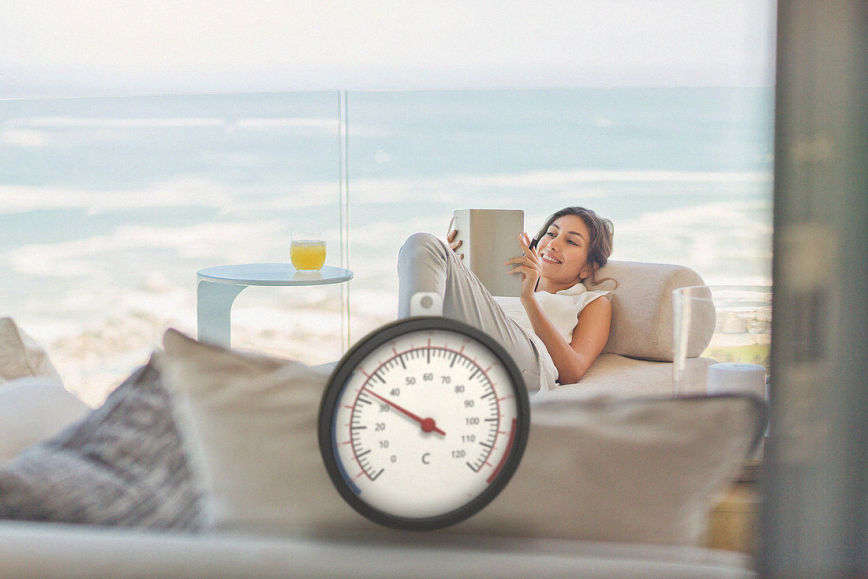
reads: 34
